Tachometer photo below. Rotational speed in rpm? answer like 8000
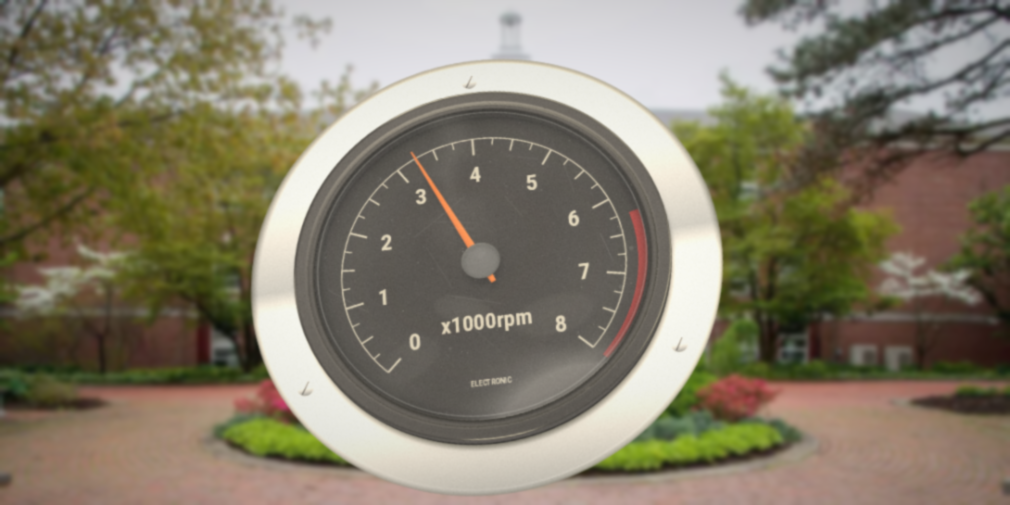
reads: 3250
